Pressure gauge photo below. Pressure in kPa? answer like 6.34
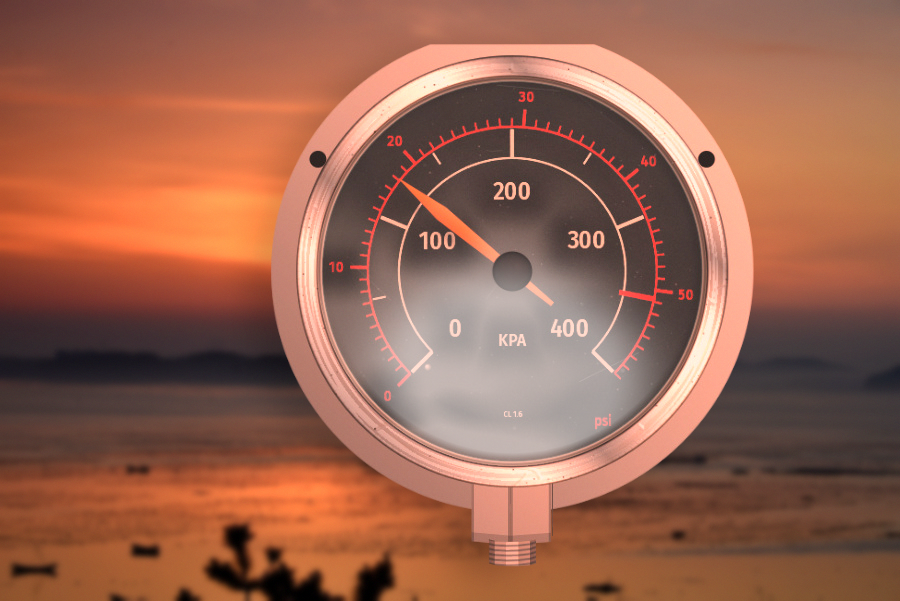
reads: 125
